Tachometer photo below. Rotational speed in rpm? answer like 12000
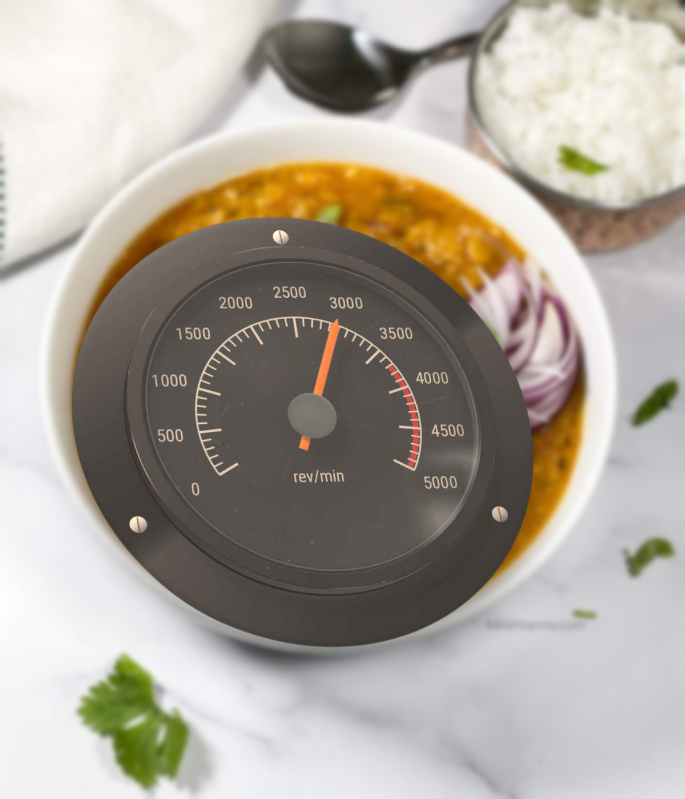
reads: 2950
